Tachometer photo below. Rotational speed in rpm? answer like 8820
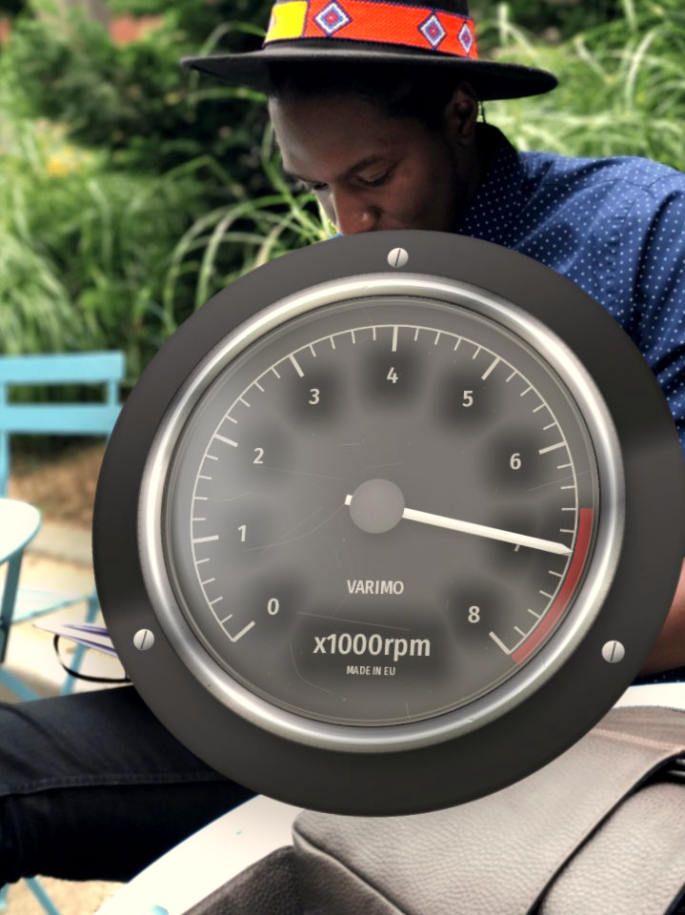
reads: 7000
